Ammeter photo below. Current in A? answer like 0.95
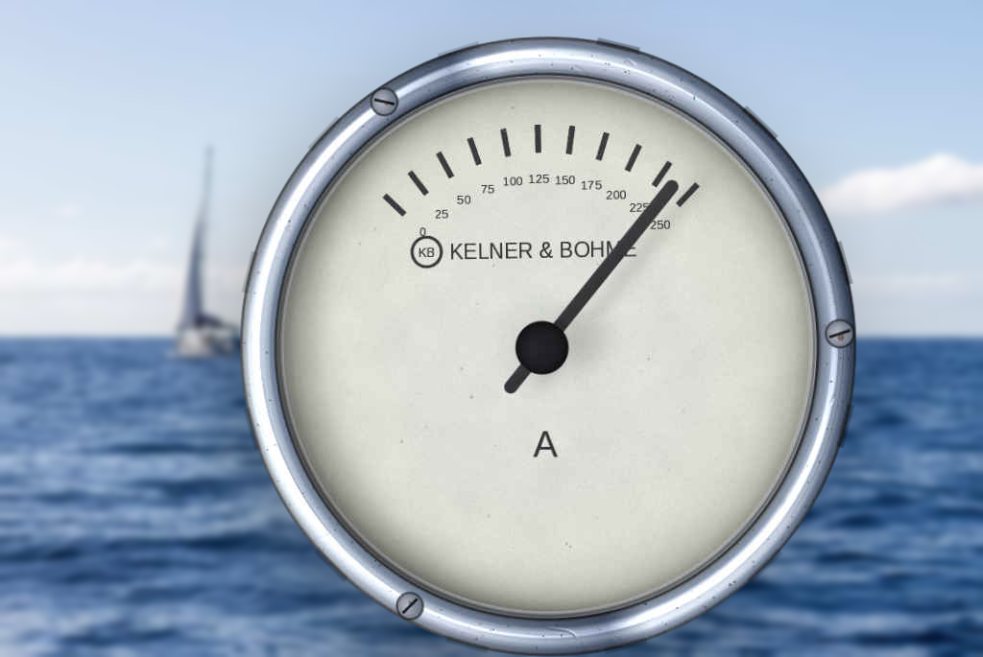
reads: 237.5
